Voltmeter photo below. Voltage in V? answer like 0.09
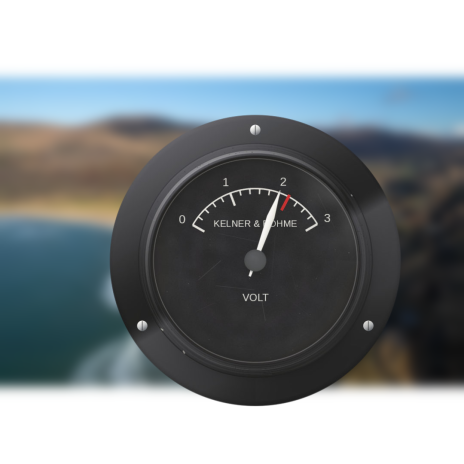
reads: 2
